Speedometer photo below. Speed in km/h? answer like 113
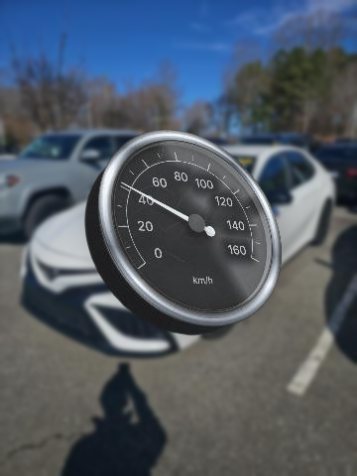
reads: 40
